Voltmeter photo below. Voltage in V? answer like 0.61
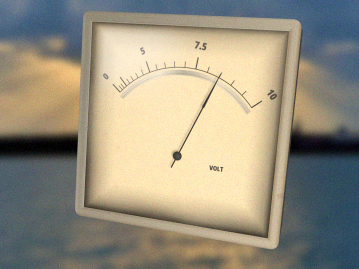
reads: 8.5
